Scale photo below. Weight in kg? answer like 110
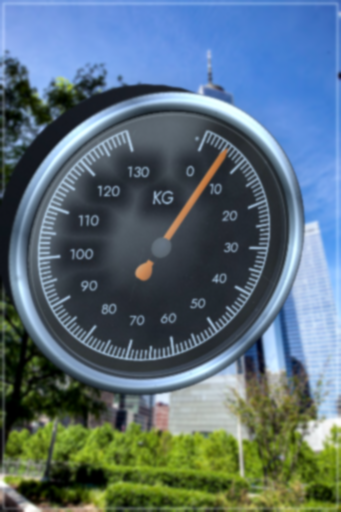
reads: 5
